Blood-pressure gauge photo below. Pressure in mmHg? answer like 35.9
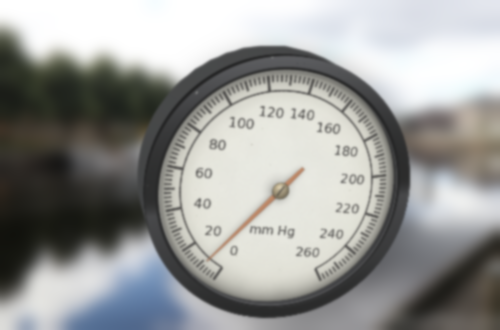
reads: 10
